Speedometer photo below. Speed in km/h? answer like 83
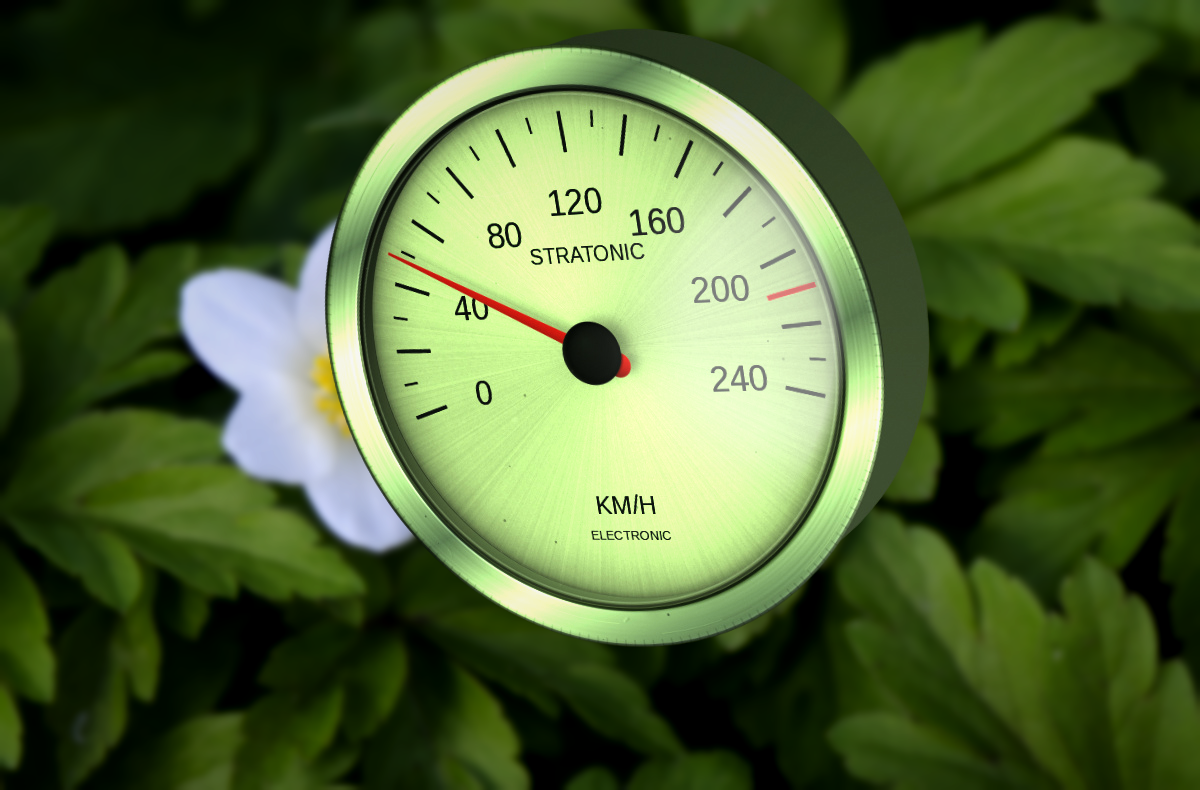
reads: 50
